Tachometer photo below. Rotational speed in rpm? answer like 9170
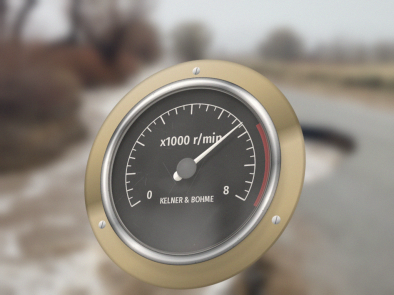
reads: 5750
